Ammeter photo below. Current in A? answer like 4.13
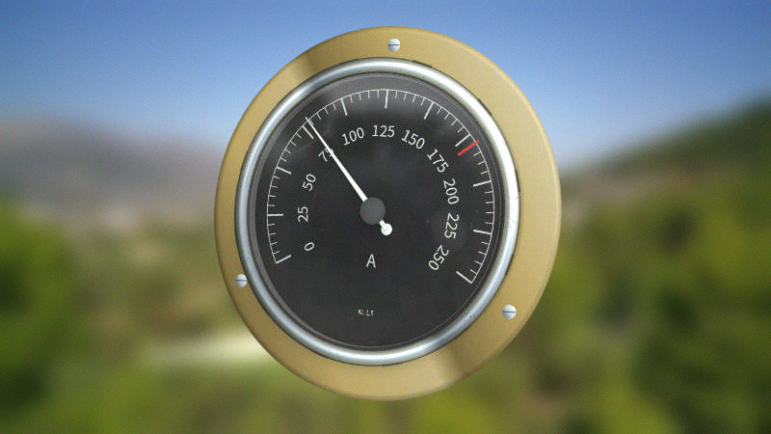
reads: 80
